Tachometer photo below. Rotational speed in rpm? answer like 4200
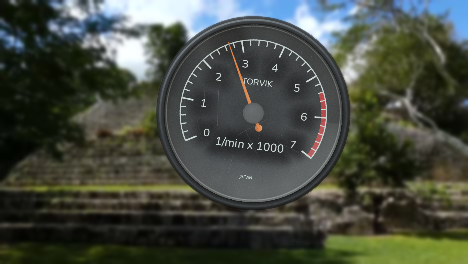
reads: 2700
